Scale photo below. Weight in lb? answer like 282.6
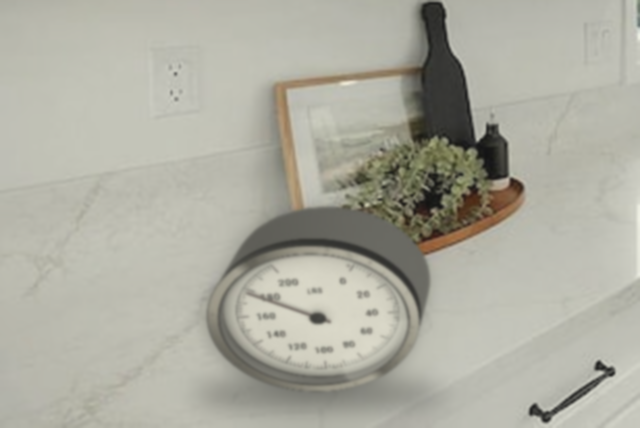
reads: 180
